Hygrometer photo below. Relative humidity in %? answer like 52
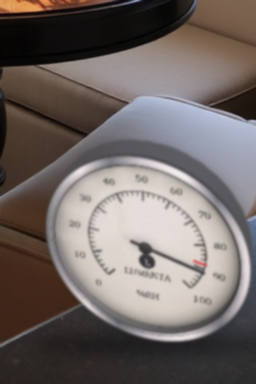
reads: 90
